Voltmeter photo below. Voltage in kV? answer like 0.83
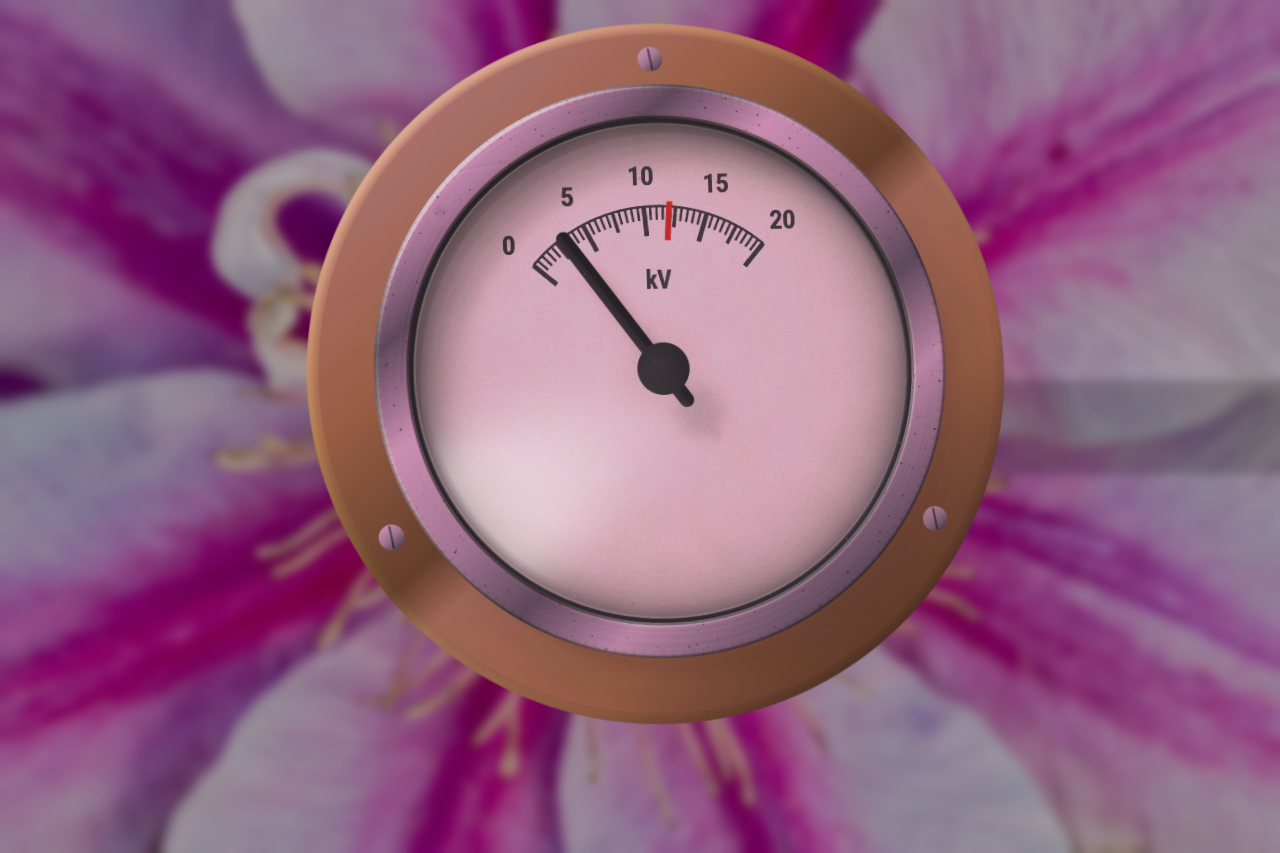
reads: 3
